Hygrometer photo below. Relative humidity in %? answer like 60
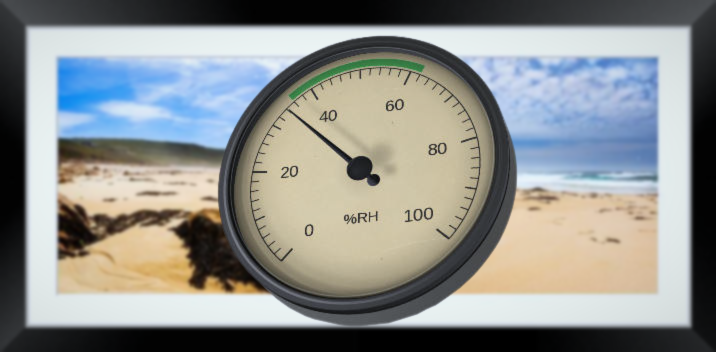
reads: 34
